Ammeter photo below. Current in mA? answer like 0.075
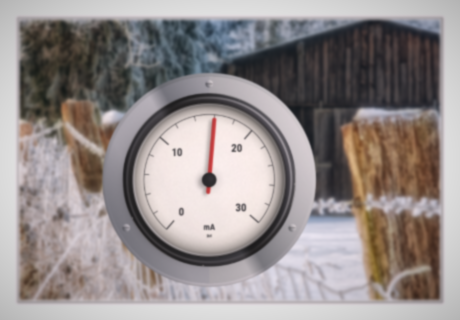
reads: 16
